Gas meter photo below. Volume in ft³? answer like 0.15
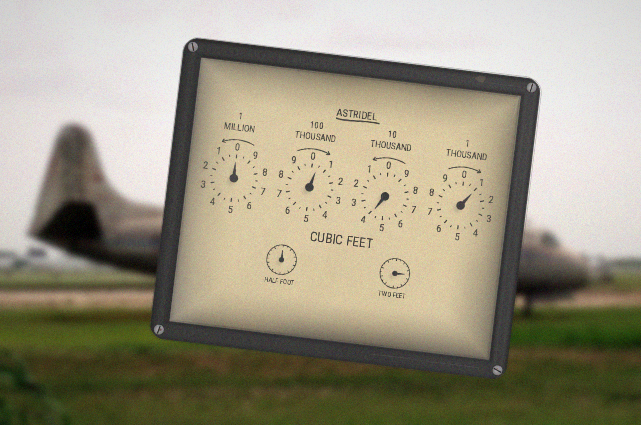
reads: 4100
